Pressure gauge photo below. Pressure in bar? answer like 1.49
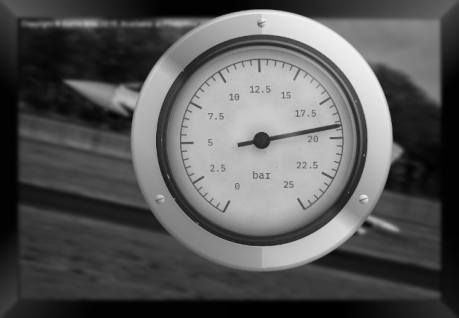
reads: 19.25
